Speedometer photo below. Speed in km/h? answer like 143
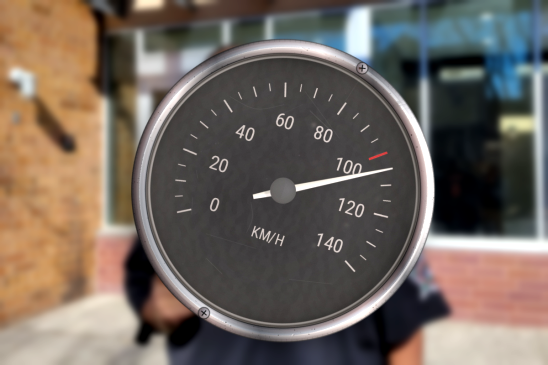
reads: 105
